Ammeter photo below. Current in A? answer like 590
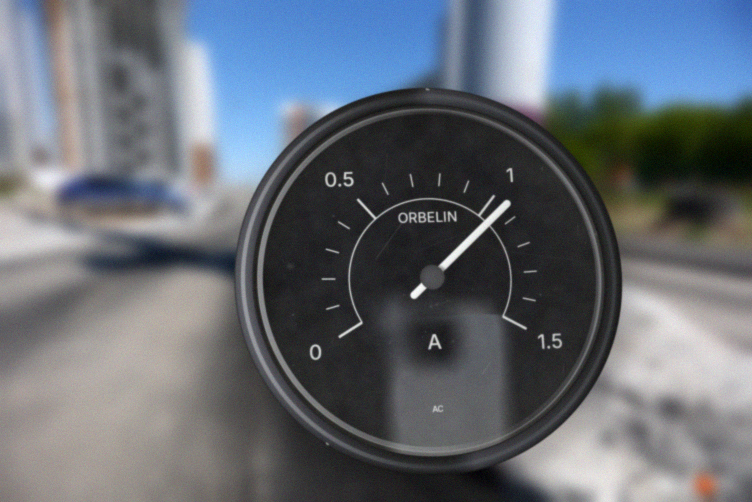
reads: 1.05
